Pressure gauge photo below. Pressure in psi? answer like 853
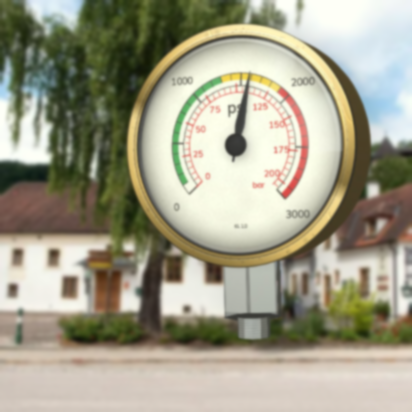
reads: 1600
